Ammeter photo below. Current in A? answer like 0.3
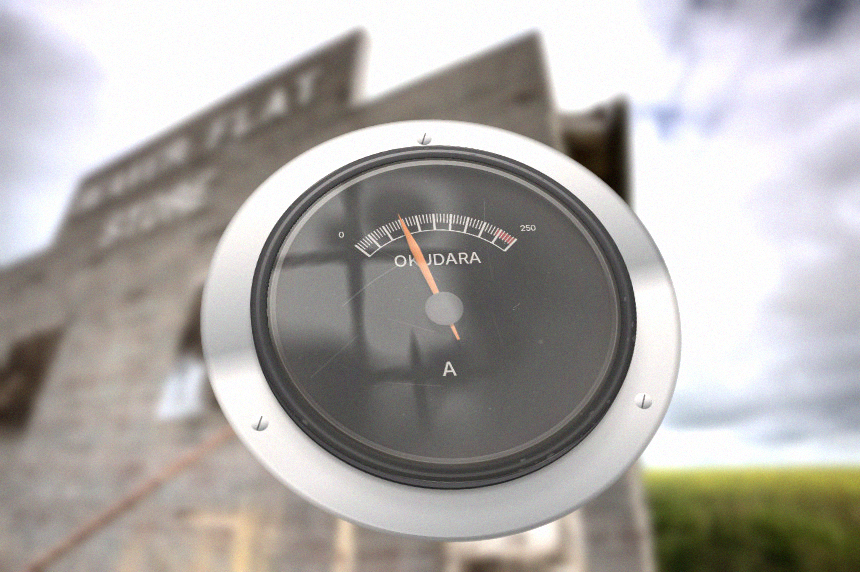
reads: 75
